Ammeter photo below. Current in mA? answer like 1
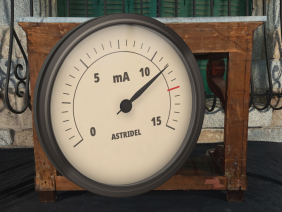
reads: 11
